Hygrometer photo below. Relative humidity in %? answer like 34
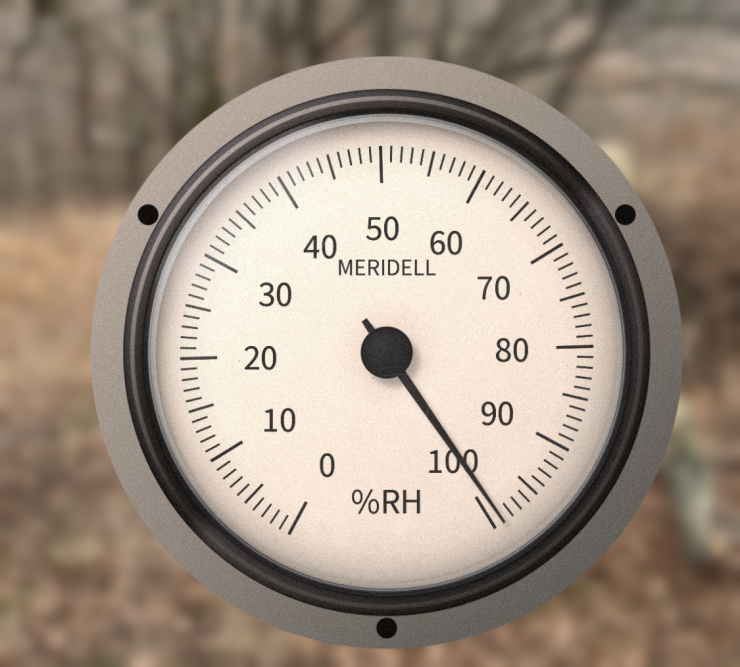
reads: 99
